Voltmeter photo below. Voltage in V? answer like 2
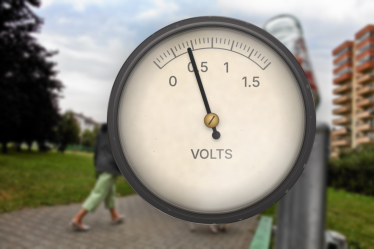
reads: 0.45
